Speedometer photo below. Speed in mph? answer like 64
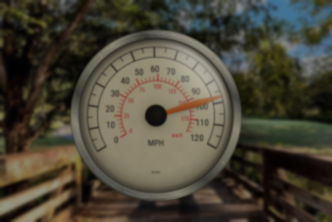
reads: 97.5
